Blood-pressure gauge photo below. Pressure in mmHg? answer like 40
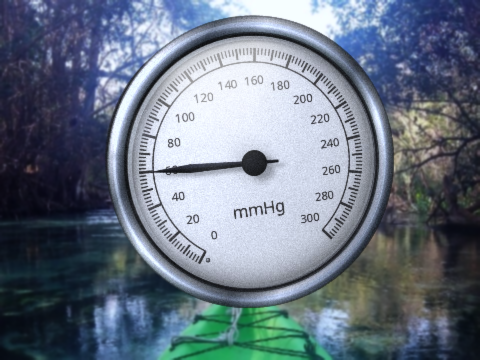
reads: 60
